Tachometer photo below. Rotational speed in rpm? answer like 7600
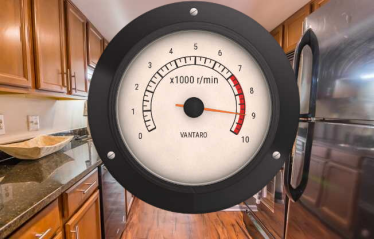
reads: 9000
